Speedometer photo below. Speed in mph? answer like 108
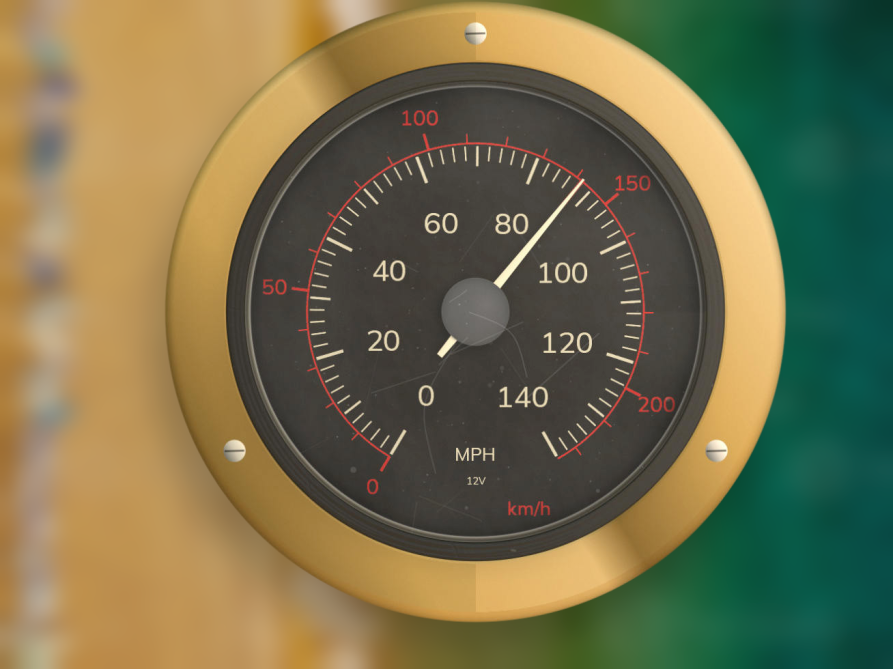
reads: 88
